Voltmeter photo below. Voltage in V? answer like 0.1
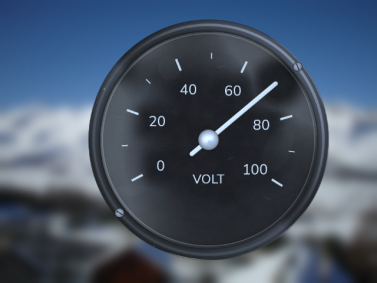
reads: 70
